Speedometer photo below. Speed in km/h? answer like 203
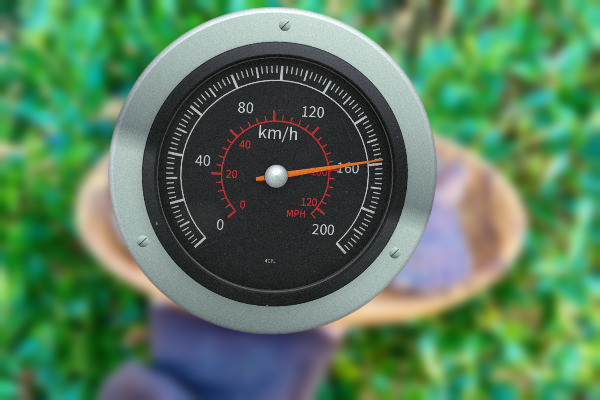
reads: 158
